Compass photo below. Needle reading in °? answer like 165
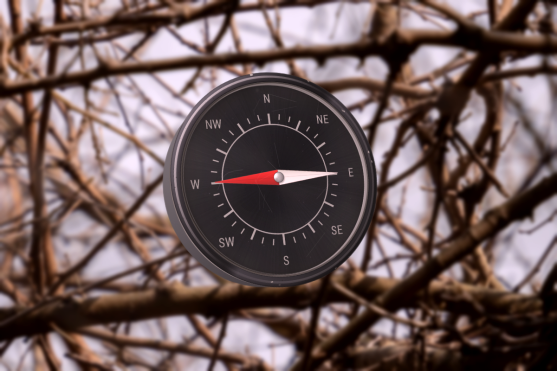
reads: 270
